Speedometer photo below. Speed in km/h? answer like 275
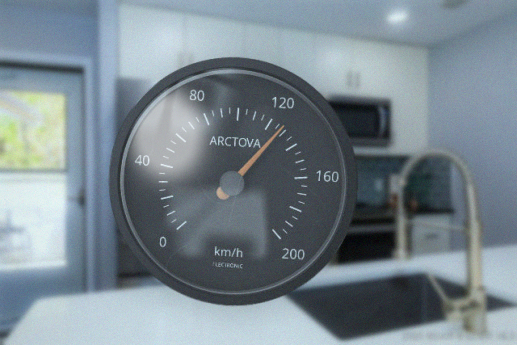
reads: 127.5
